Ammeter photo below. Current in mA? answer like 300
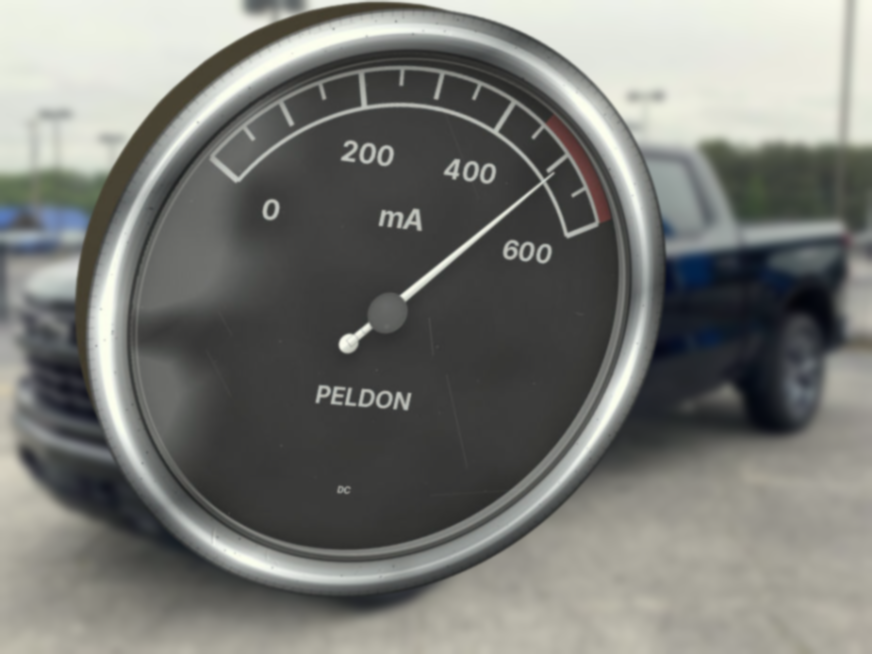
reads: 500
